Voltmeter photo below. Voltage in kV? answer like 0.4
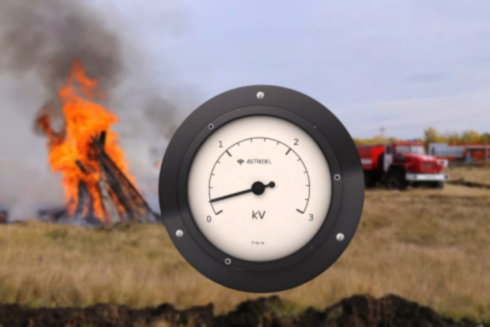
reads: 0.2
